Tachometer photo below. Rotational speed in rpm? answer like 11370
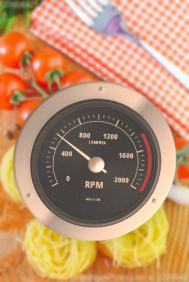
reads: 550
